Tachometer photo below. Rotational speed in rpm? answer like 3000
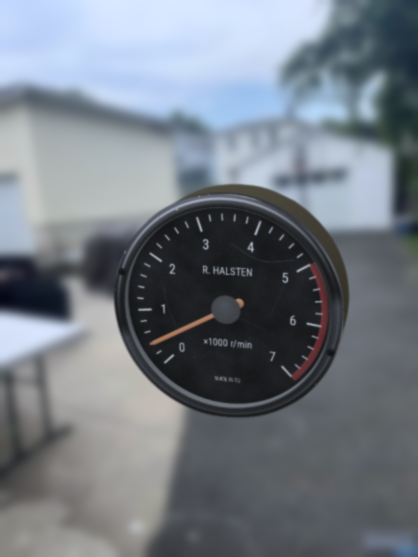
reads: 400
